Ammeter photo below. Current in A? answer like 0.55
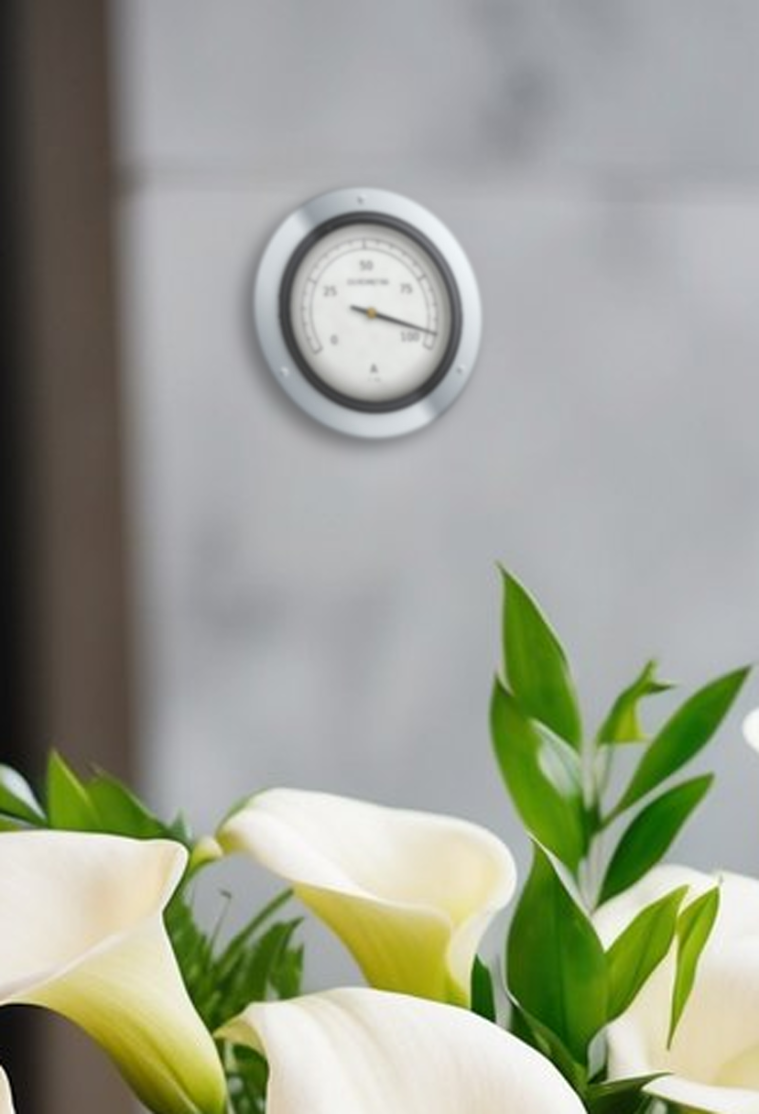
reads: 95
